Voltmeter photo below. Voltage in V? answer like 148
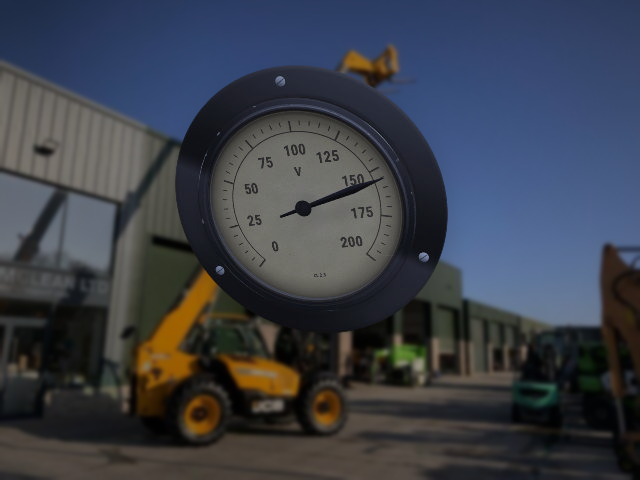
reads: 155
